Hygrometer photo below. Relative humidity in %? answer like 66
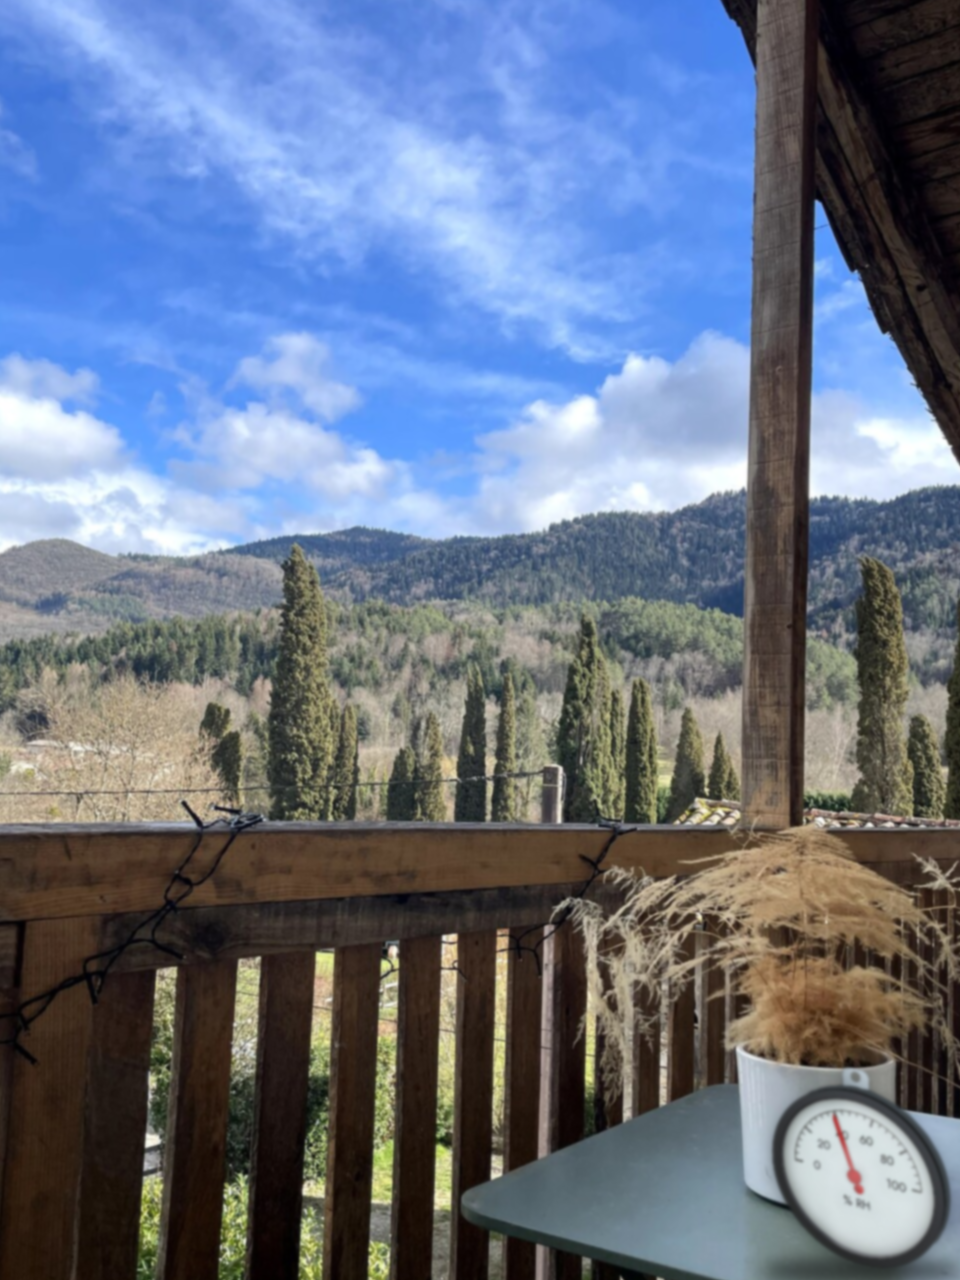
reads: 40
